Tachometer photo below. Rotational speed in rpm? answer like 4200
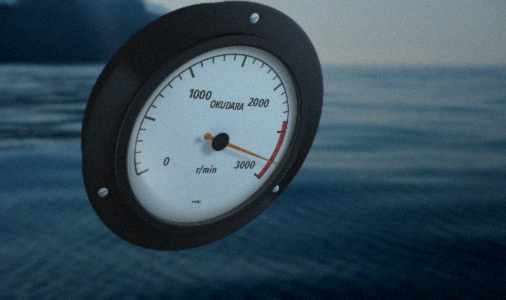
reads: 2800
